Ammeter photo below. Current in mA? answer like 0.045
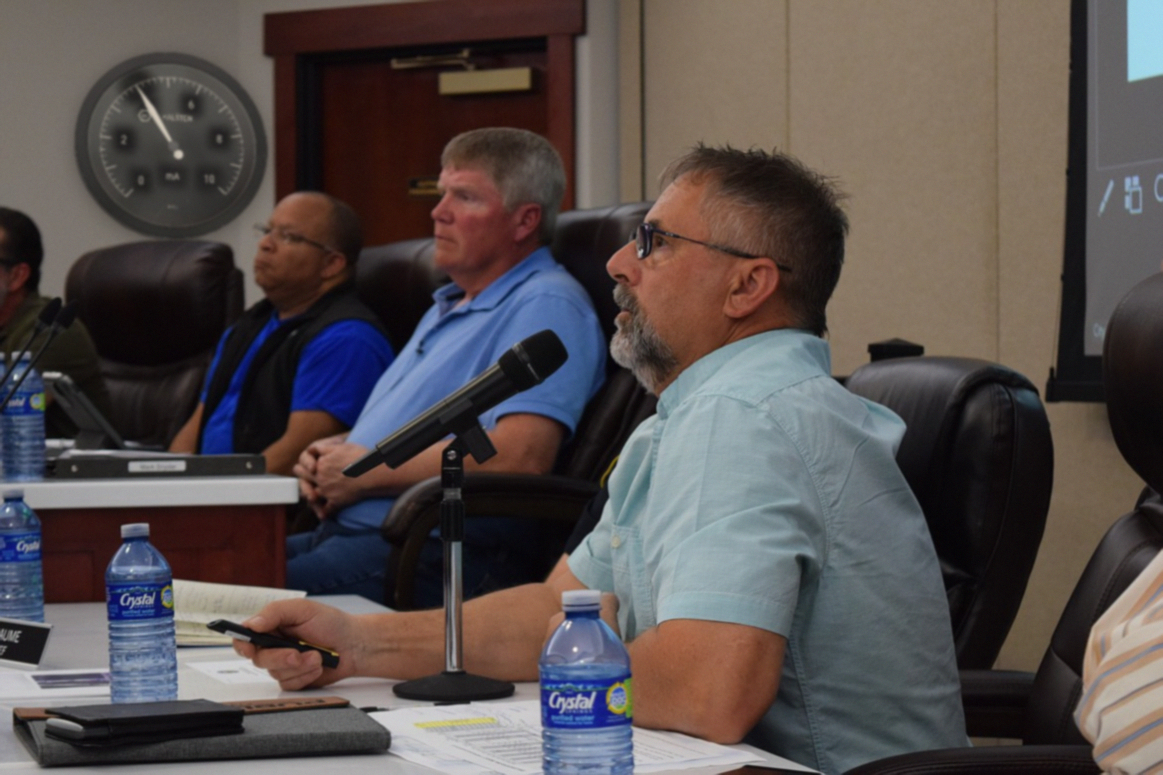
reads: 4
